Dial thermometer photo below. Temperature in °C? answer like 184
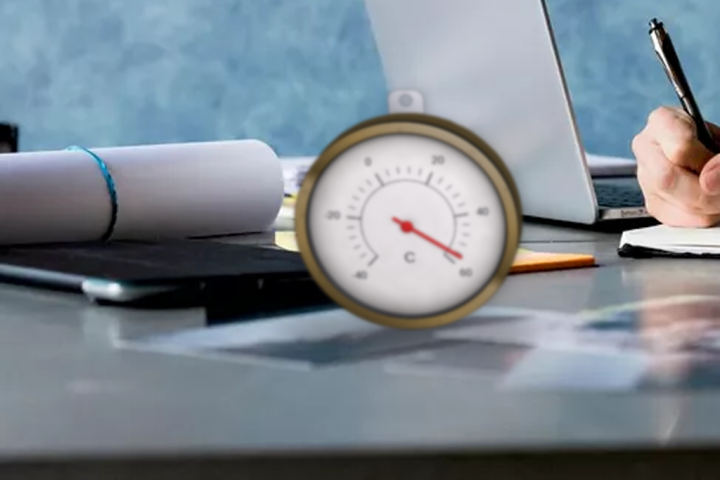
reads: 56
